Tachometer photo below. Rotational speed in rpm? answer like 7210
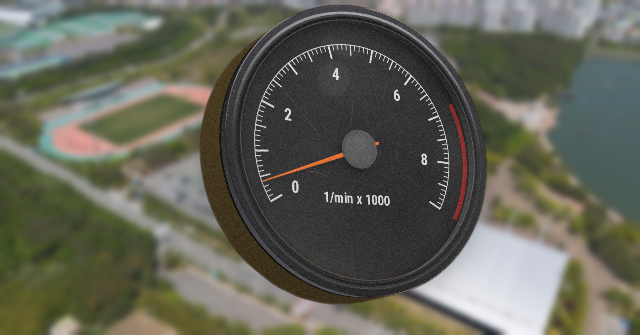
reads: 400
